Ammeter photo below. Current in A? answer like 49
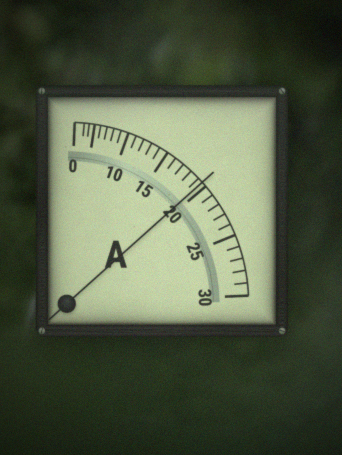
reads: 19.5
